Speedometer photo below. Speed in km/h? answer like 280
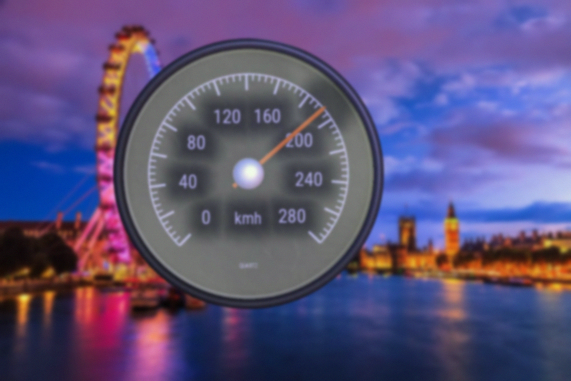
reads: 192
